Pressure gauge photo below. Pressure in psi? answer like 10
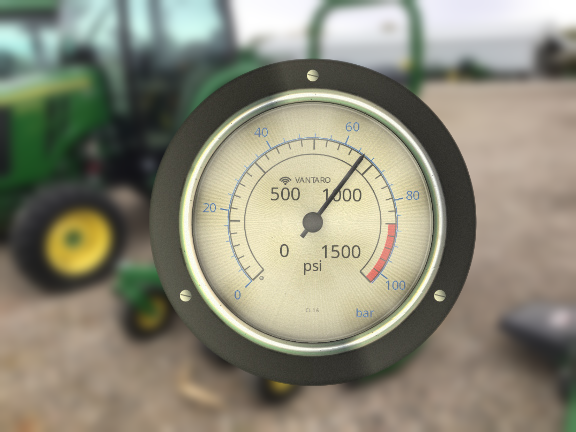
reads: 950
